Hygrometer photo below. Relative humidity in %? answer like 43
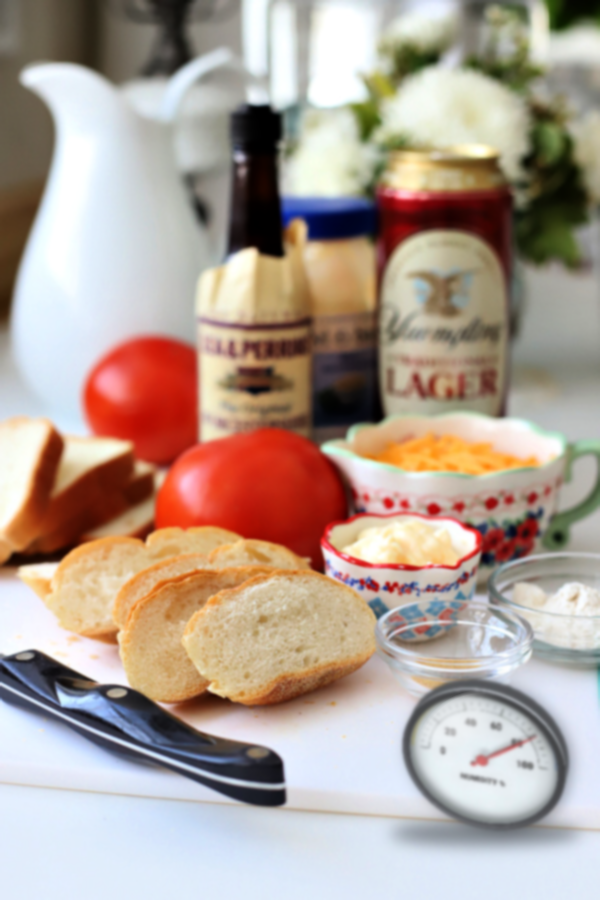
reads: 80
